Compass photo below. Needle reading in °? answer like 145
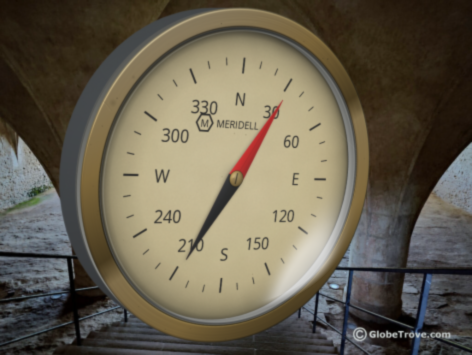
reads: 30
